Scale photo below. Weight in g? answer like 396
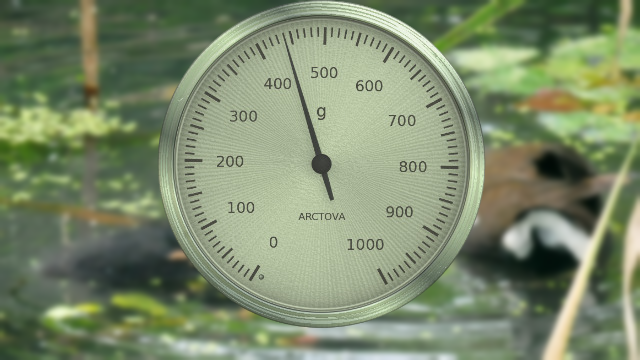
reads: 440
